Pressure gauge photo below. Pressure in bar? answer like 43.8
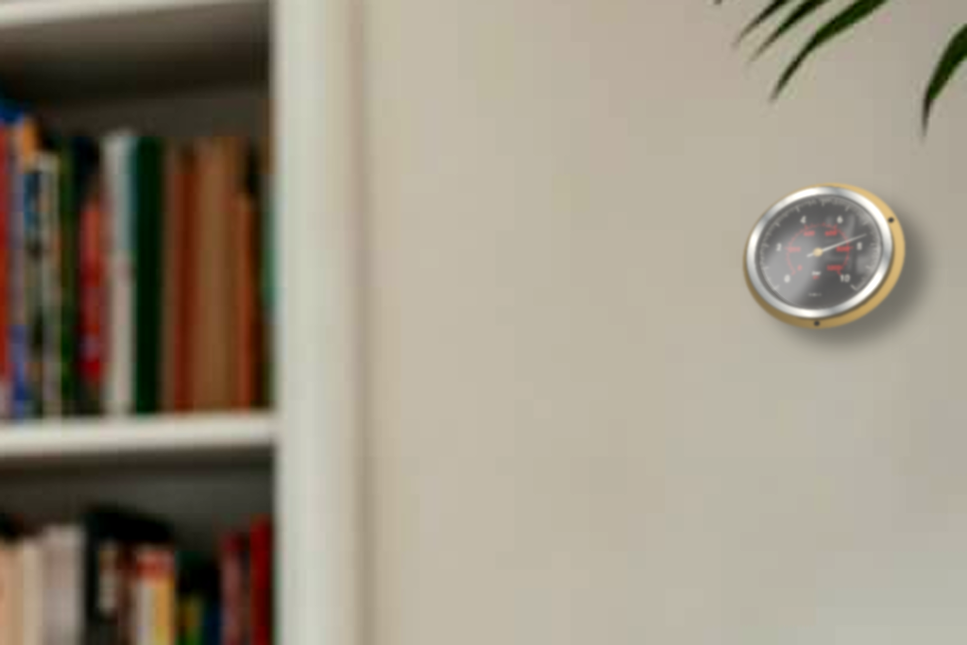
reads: 7.5
